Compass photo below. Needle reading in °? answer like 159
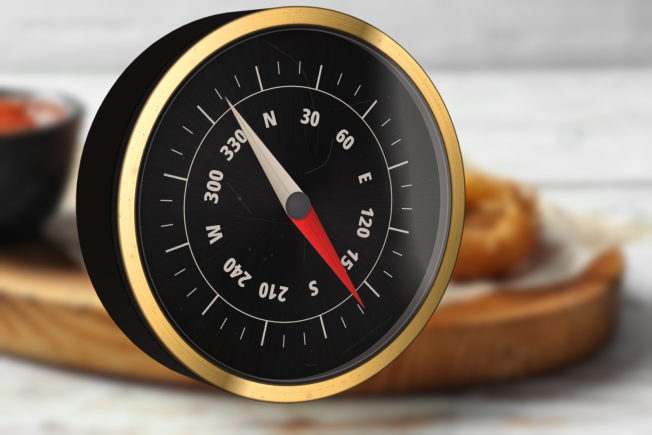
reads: 160
